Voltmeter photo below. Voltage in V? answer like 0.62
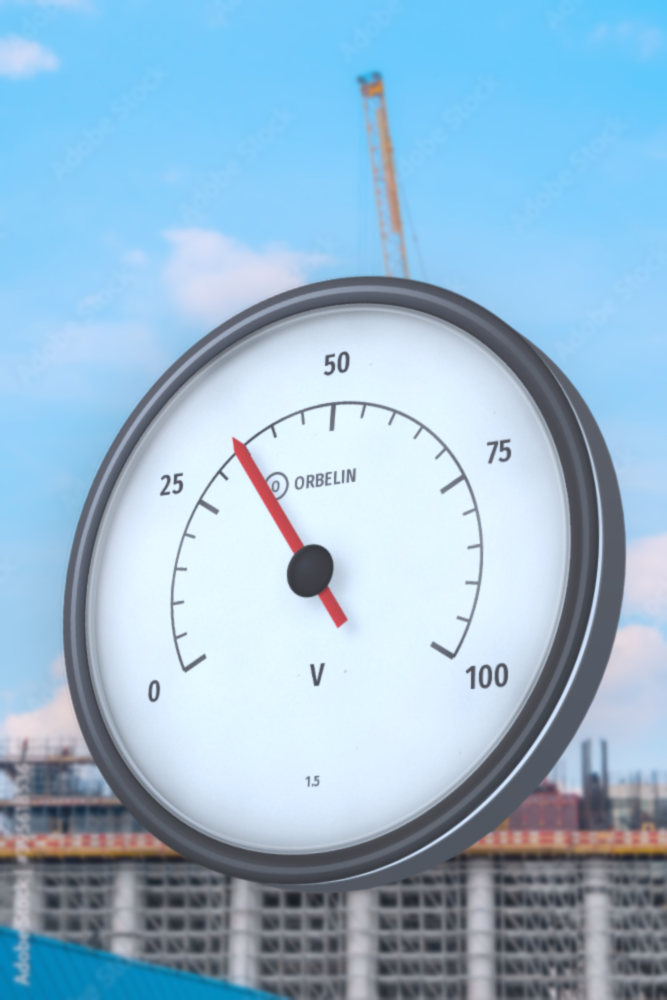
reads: 35
